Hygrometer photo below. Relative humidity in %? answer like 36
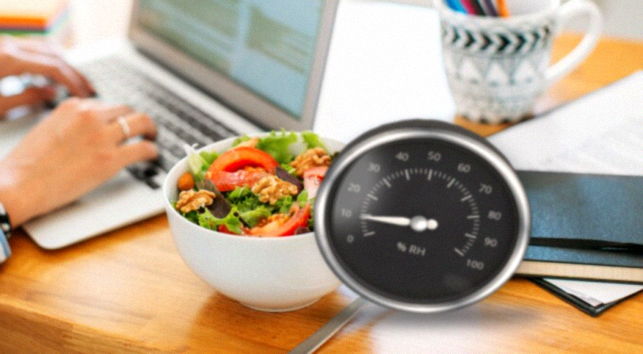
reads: 10
